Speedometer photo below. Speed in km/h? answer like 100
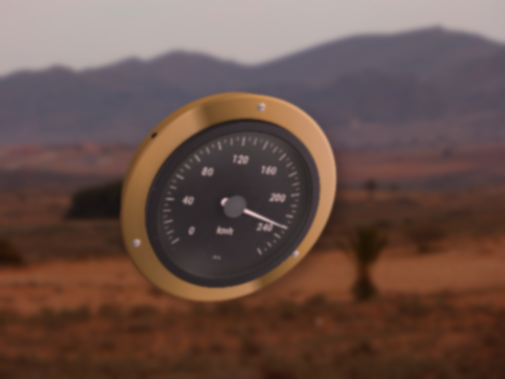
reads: 230
